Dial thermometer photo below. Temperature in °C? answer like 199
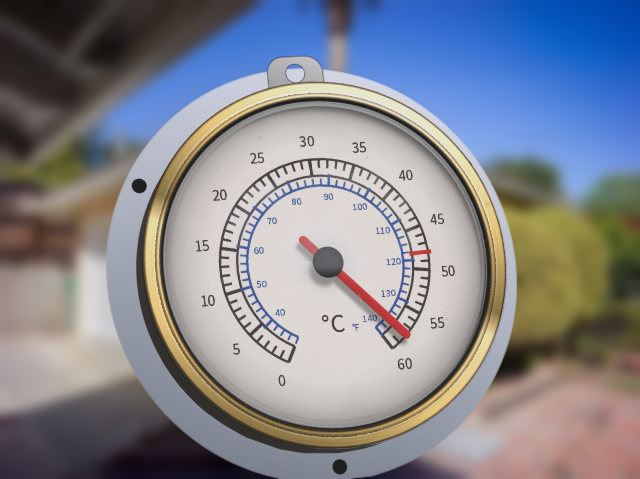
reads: 58
